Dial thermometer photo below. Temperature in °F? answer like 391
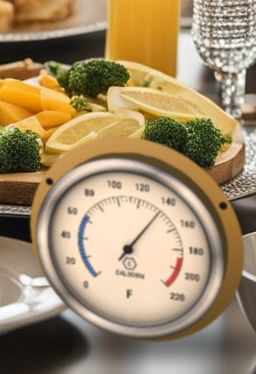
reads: 140
